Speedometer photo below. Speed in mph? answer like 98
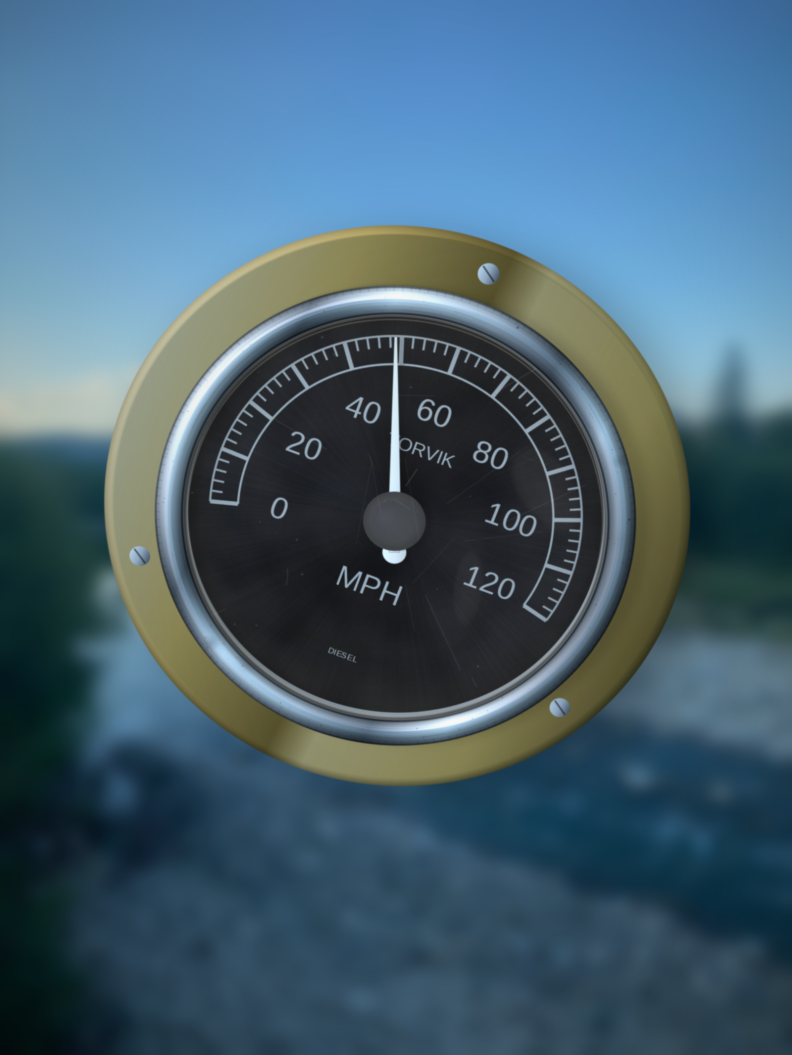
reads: 49
